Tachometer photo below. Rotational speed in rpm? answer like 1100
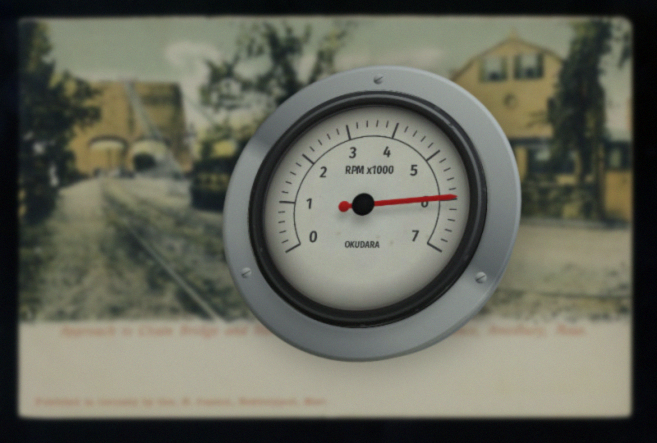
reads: 6000
